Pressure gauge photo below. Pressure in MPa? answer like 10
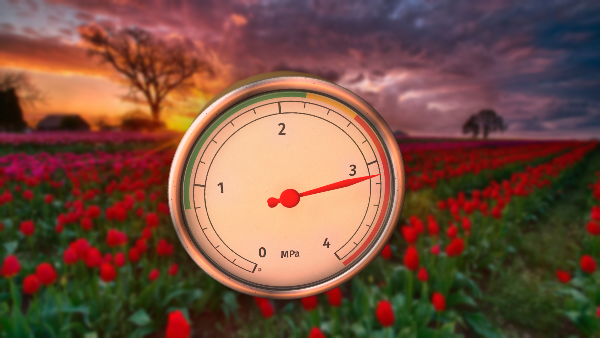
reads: 3.1
